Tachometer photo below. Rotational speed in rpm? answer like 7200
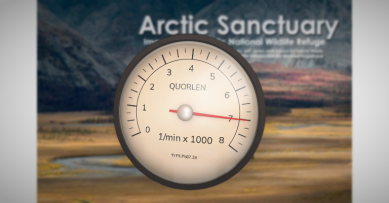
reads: 7000
